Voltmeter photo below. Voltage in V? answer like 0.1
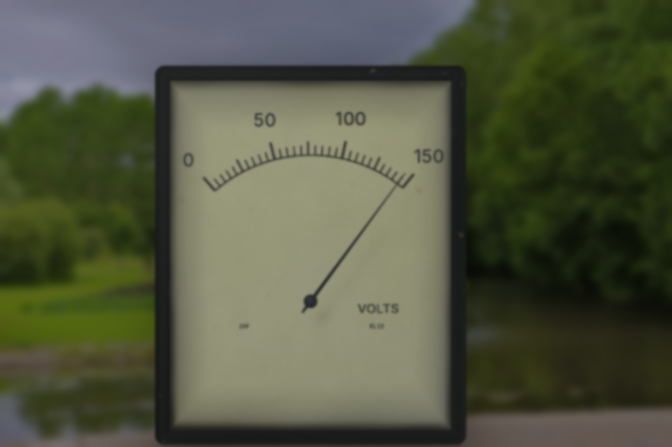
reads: 145
